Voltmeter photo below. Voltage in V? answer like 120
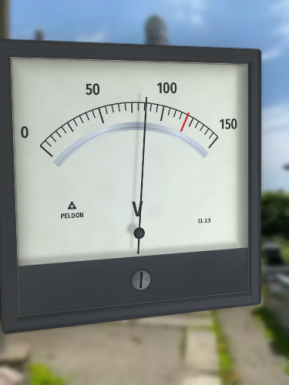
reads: 85
